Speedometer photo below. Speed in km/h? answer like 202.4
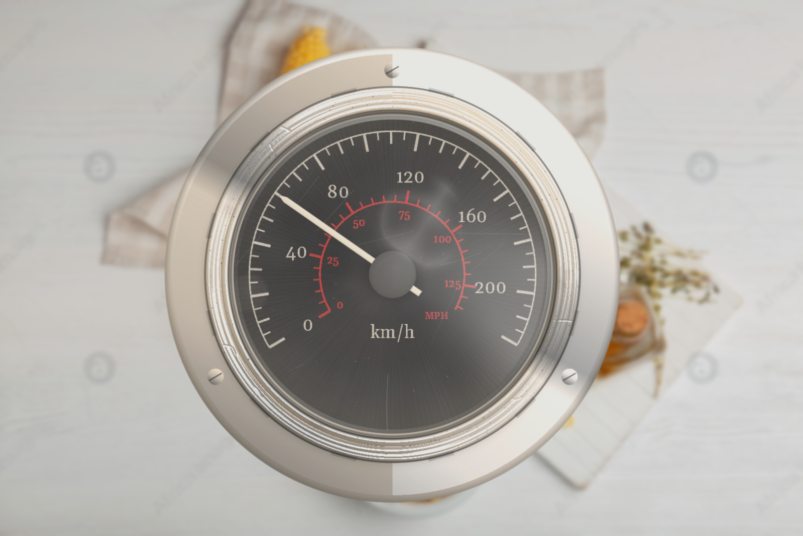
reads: 60
